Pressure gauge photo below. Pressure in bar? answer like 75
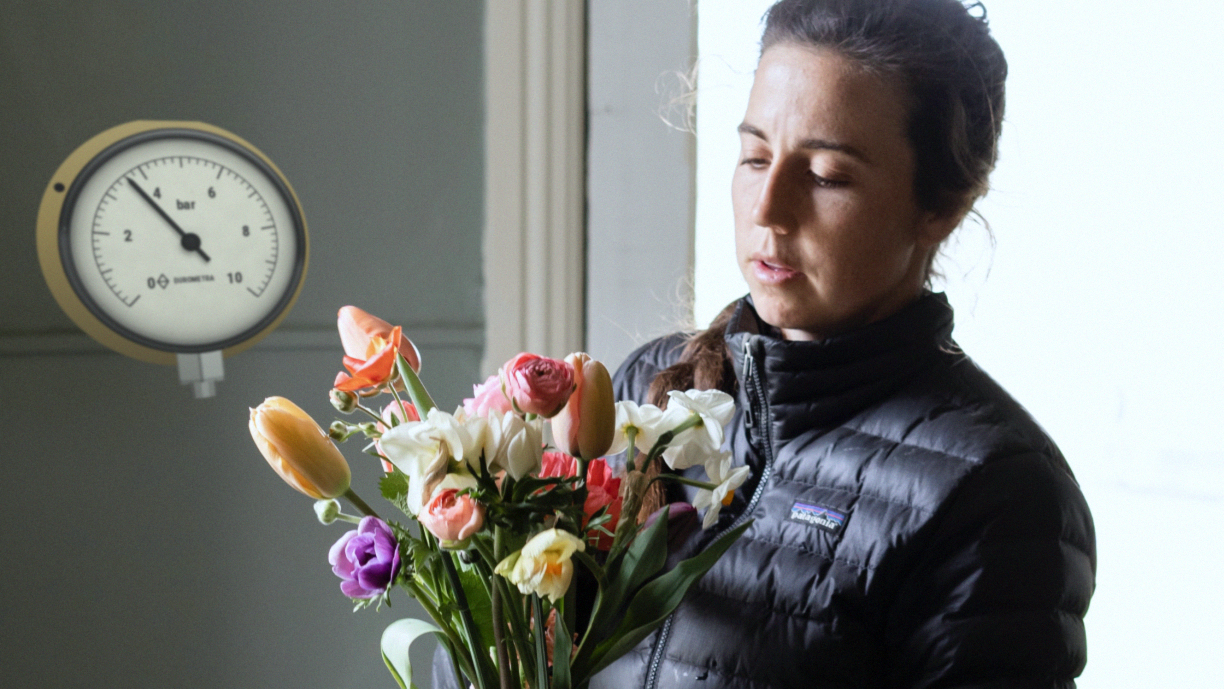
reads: 3.6
